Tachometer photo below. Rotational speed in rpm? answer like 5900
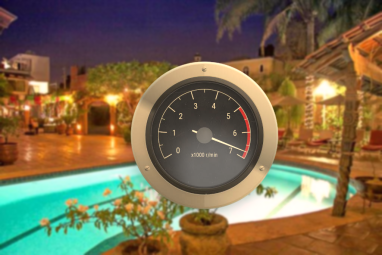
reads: 6750
